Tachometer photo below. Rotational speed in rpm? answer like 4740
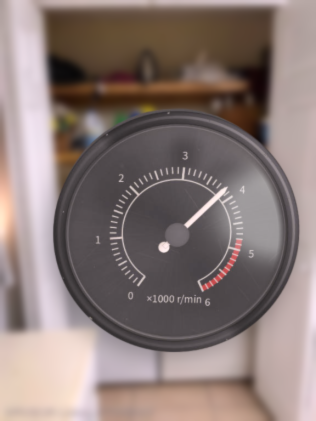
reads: 3800
